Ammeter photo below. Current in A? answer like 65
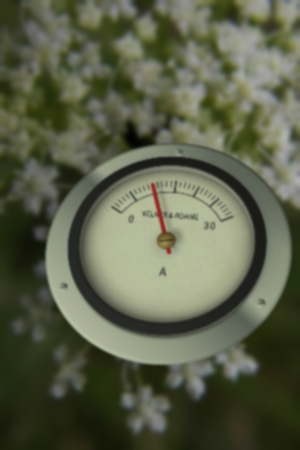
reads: 10
